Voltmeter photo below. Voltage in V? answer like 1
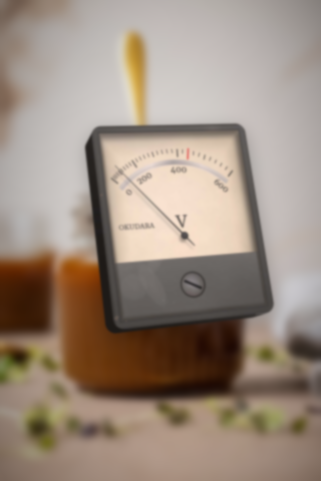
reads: 100
